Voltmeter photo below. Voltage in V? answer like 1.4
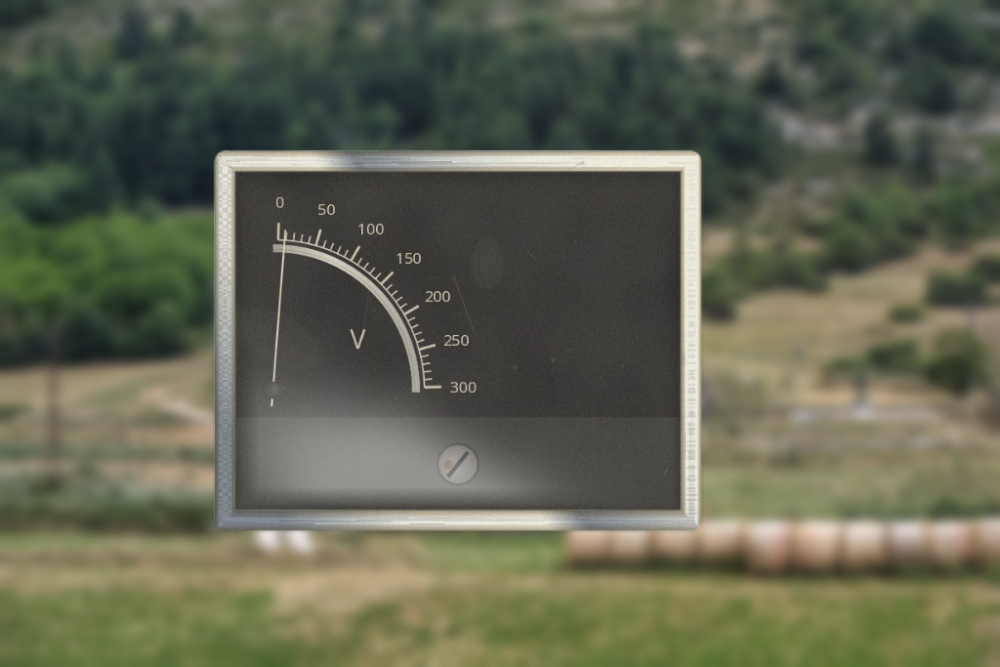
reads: 10
